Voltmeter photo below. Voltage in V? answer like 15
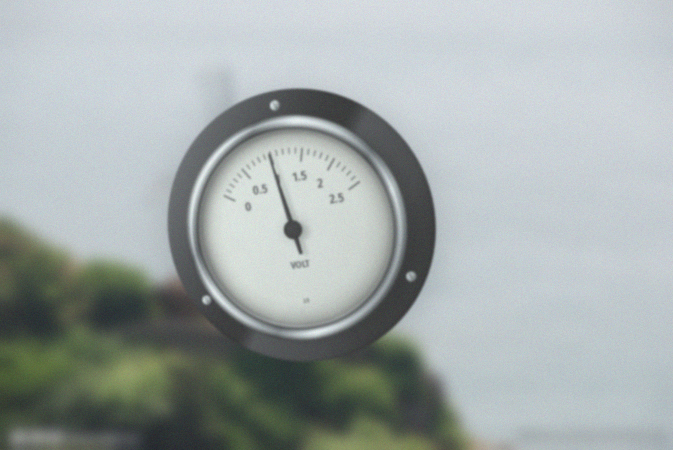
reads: 1
